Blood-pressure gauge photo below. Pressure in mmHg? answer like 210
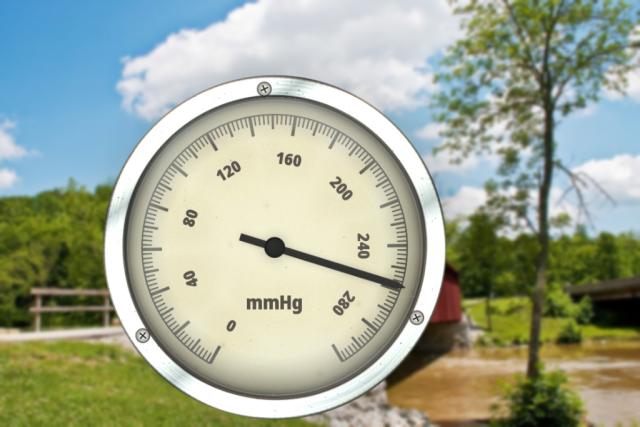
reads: 258
